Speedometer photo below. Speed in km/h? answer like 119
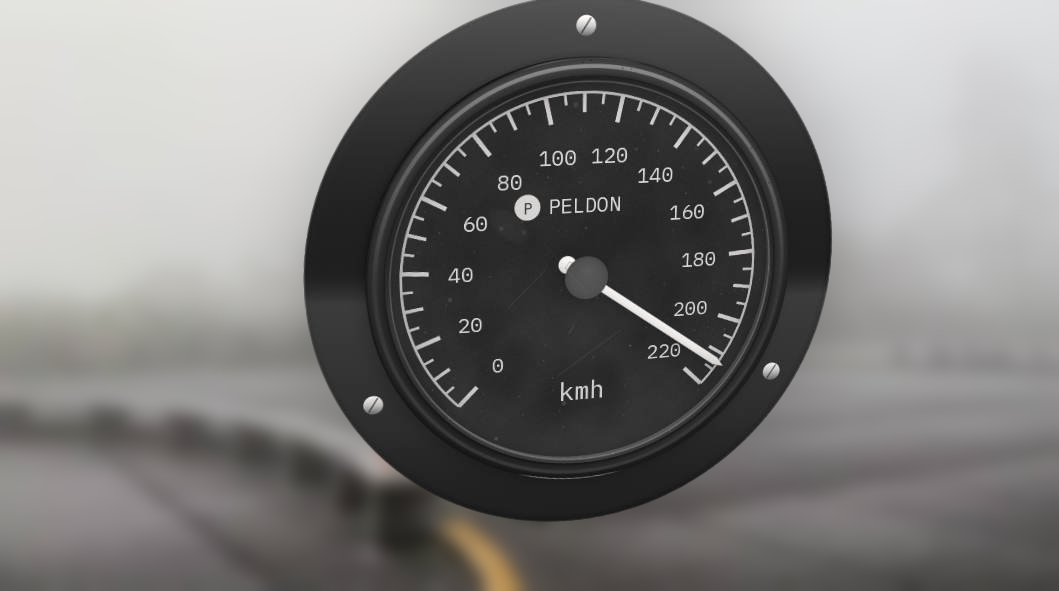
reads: 212.5
